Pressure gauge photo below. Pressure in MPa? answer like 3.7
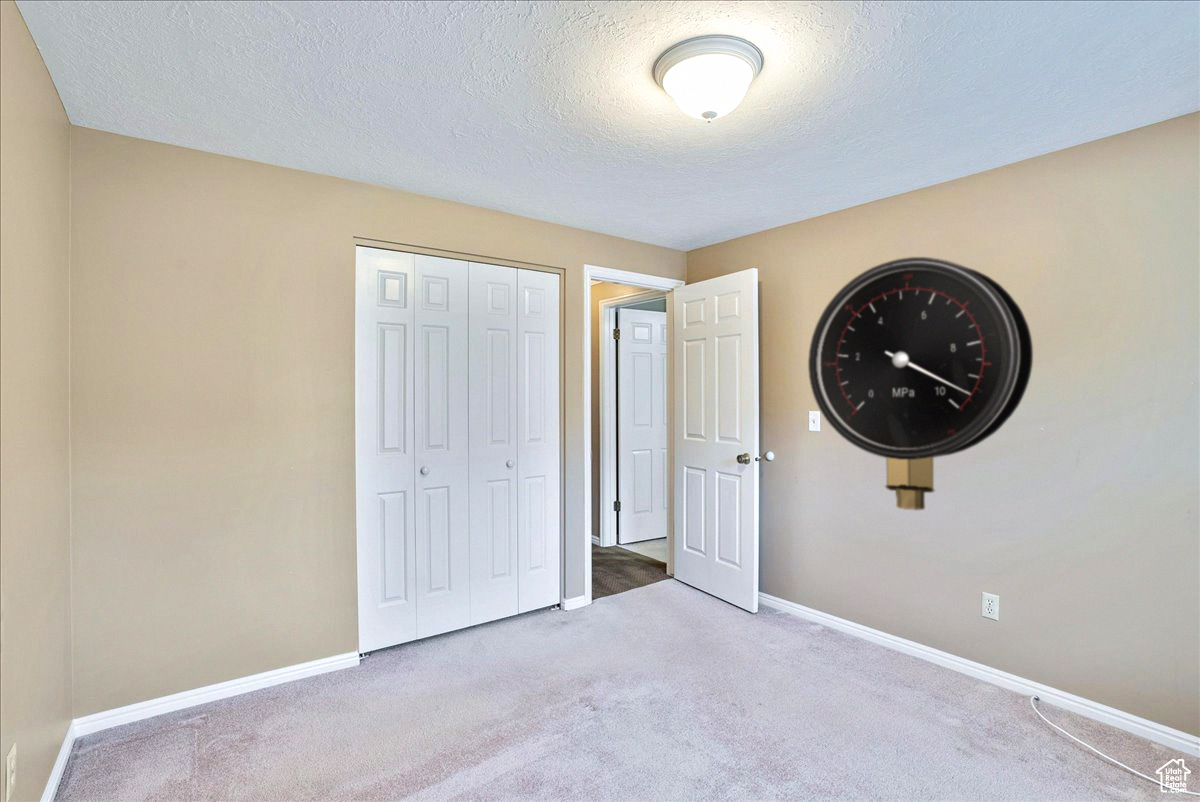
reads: 9.5
